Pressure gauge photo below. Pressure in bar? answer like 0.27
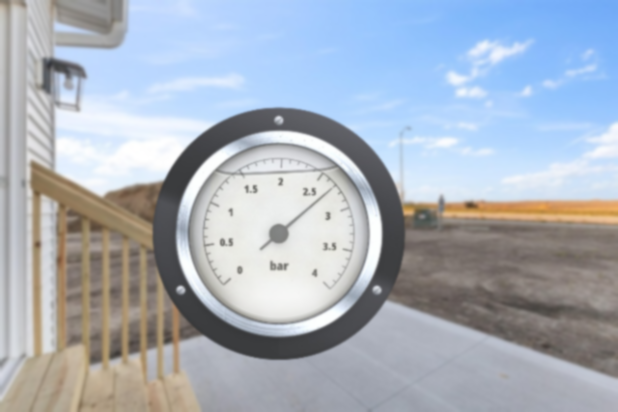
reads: 2.7
